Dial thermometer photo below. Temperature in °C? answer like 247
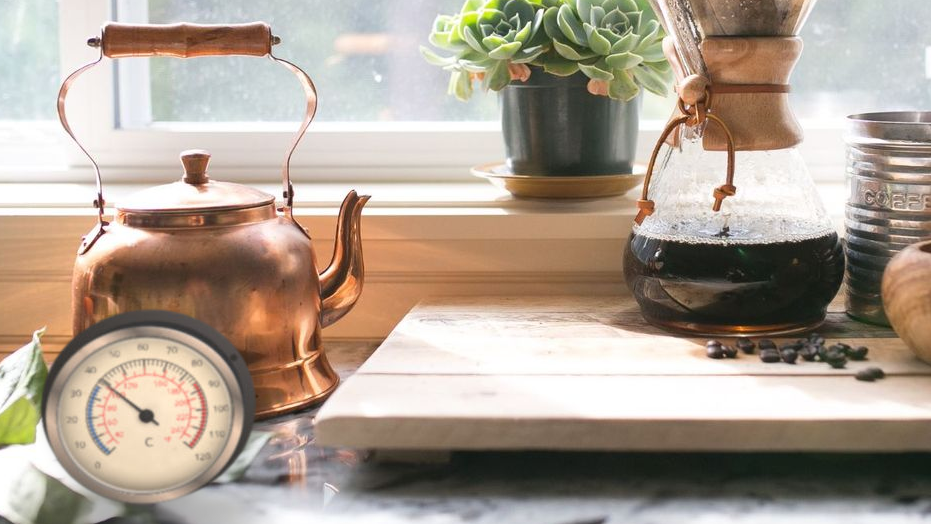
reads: 40
